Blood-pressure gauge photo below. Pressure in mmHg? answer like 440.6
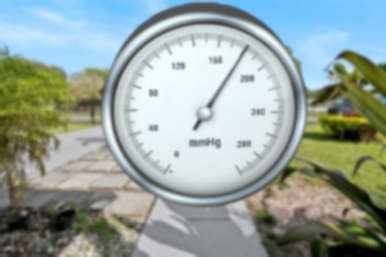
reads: 180
